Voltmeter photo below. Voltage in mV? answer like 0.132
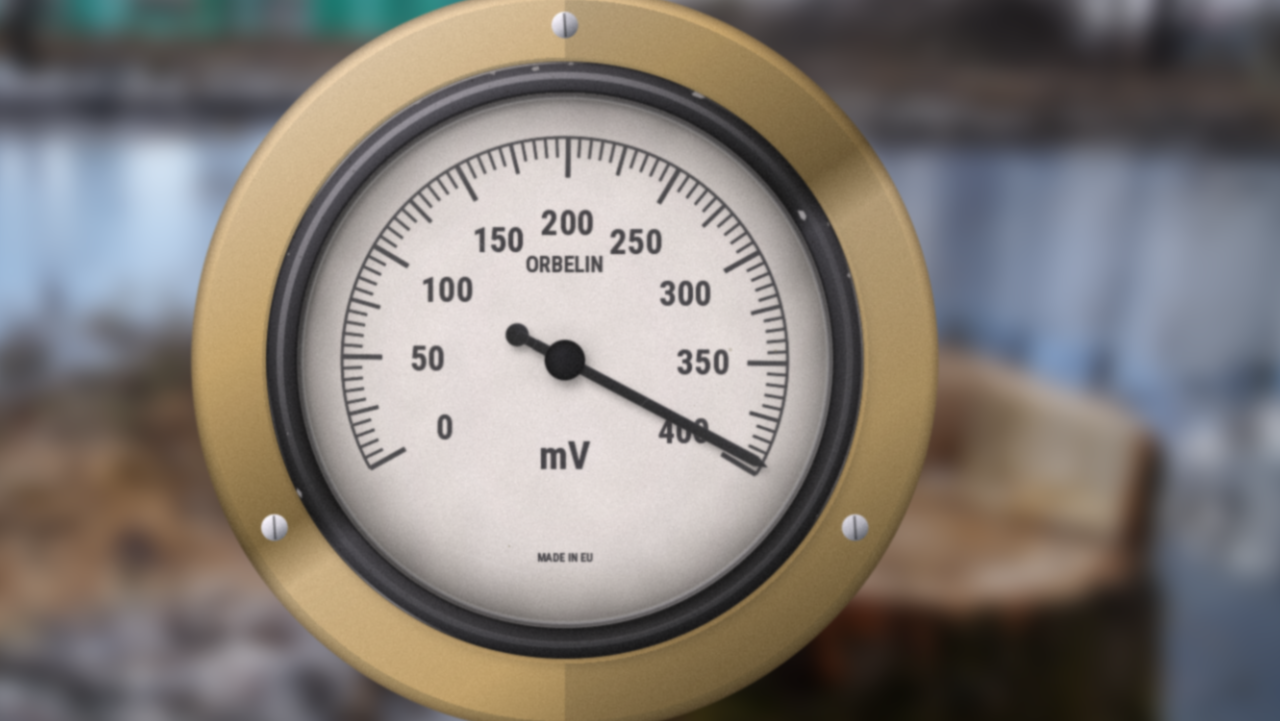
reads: 395
